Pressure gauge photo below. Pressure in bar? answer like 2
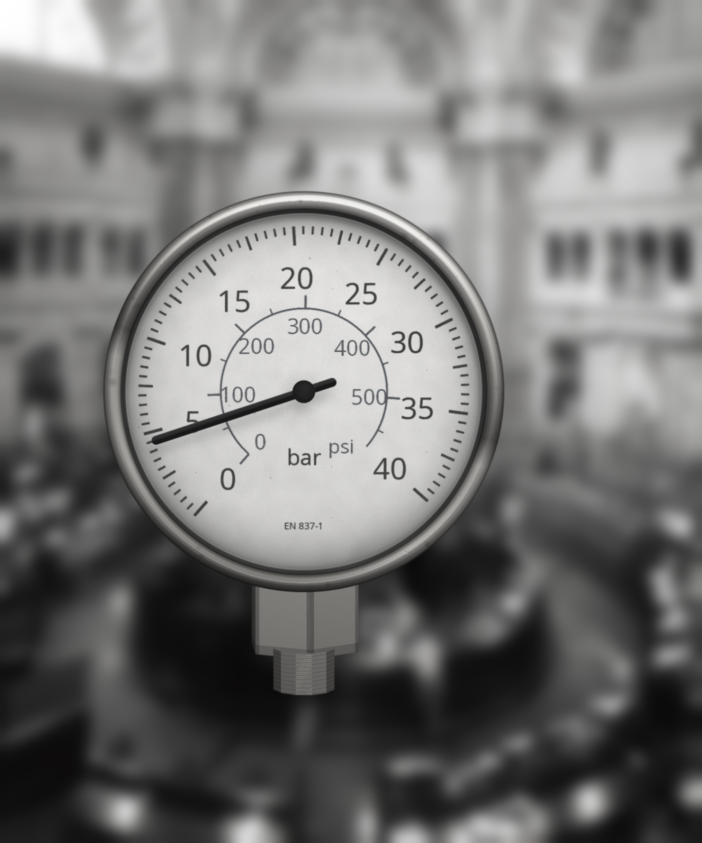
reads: 4.5
